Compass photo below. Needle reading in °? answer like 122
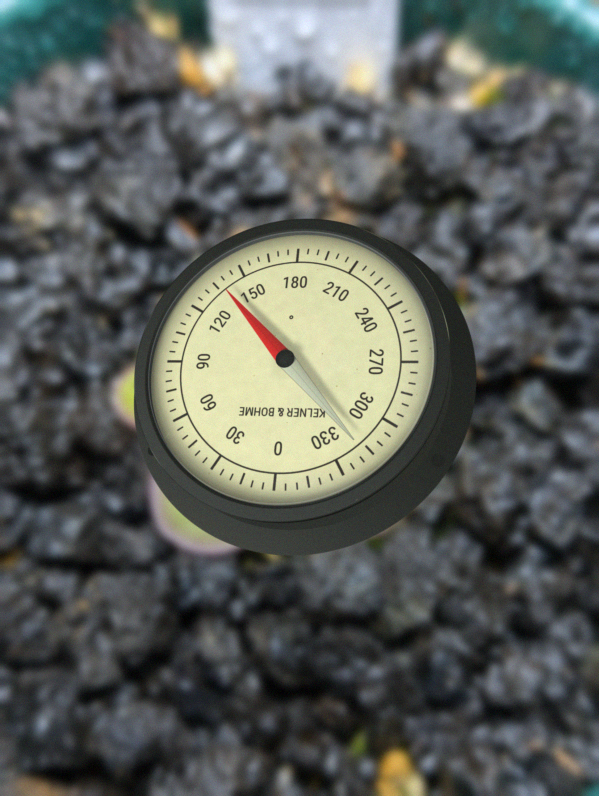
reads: 137.5
